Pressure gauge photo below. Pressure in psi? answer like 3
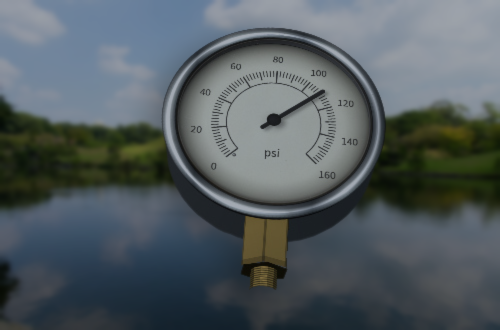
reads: 110
